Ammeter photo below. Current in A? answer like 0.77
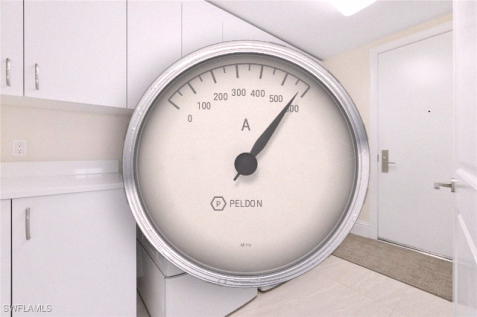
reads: 575
